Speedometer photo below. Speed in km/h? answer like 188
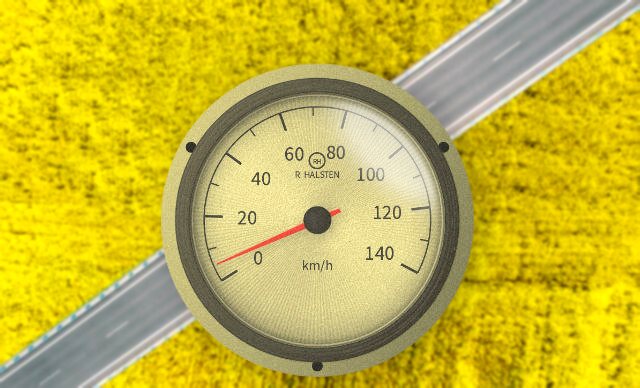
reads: 5
